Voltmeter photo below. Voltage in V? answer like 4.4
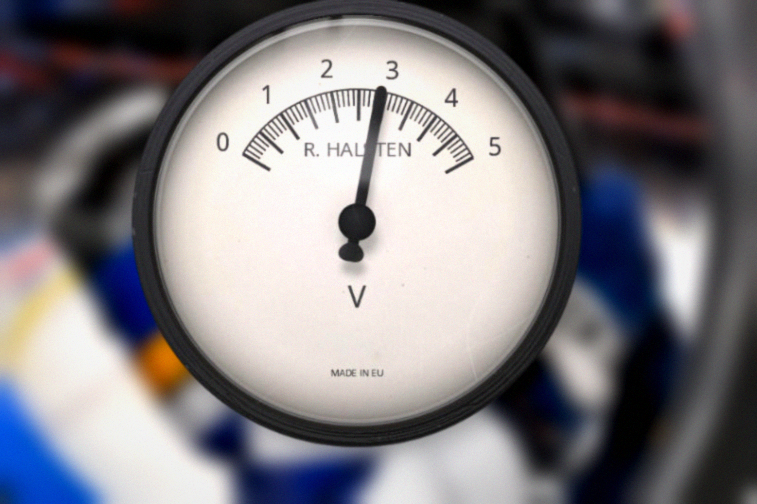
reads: 2.9
